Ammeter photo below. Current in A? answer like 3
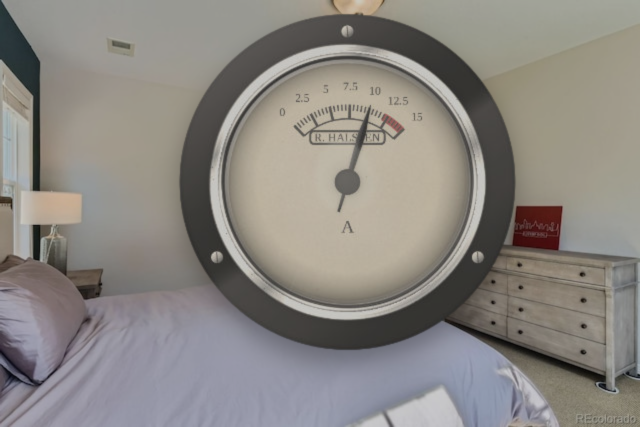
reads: 10
